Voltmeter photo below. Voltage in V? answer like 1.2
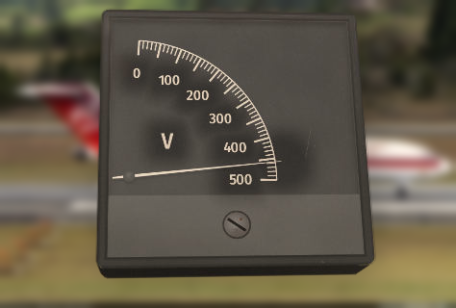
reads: 460
